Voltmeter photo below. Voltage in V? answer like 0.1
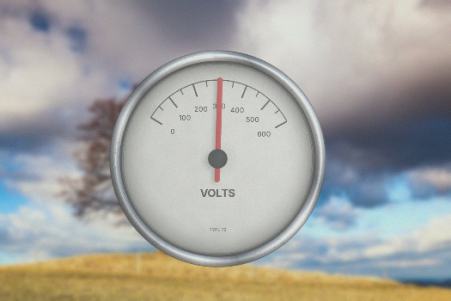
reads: 300
